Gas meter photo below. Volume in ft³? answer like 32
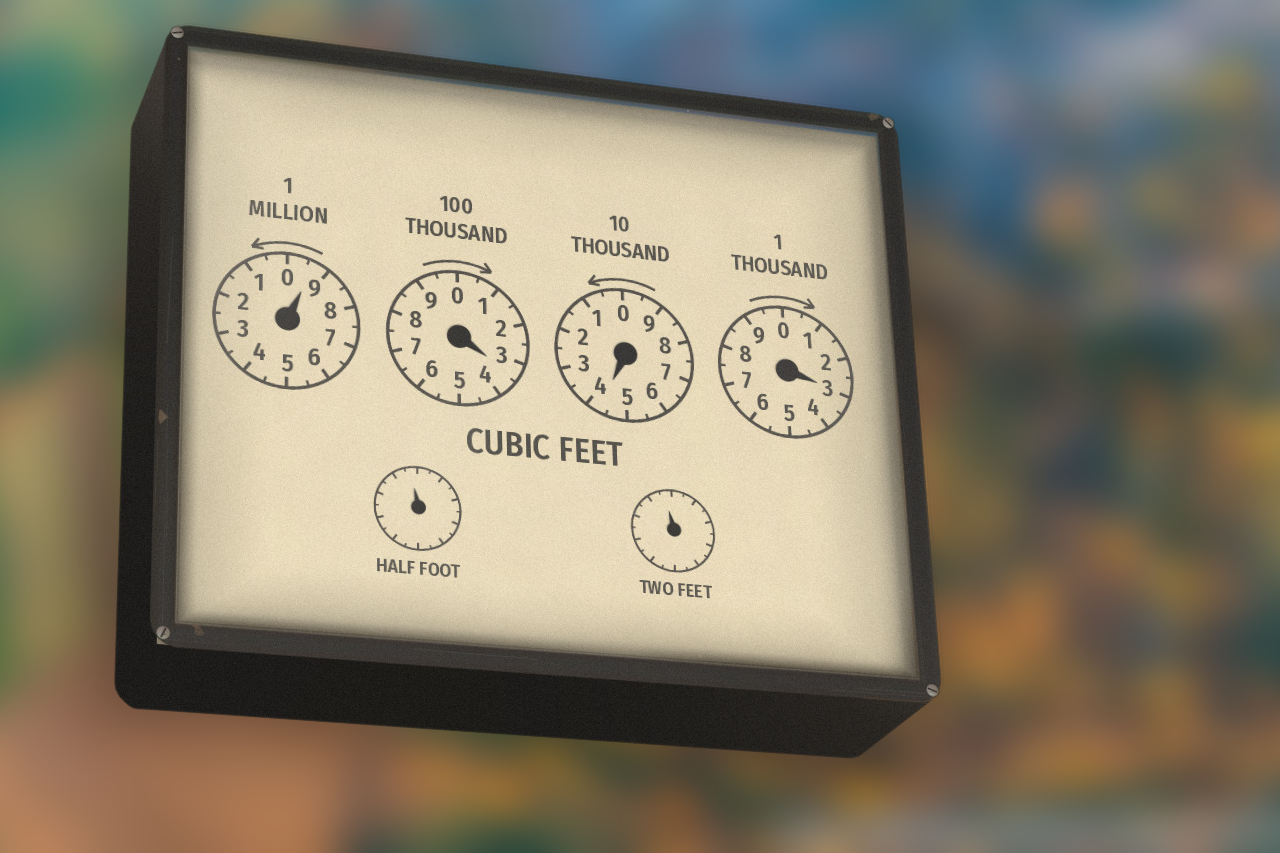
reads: 934300
